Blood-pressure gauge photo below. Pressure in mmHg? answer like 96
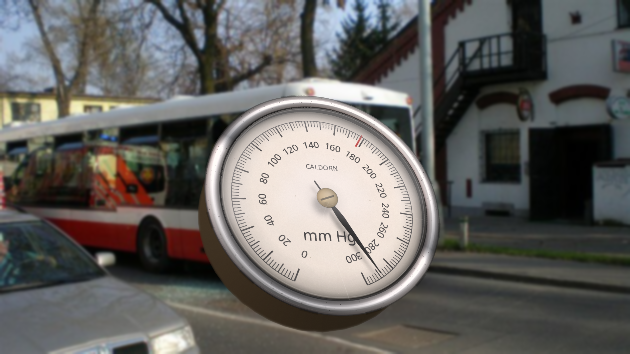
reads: 290
